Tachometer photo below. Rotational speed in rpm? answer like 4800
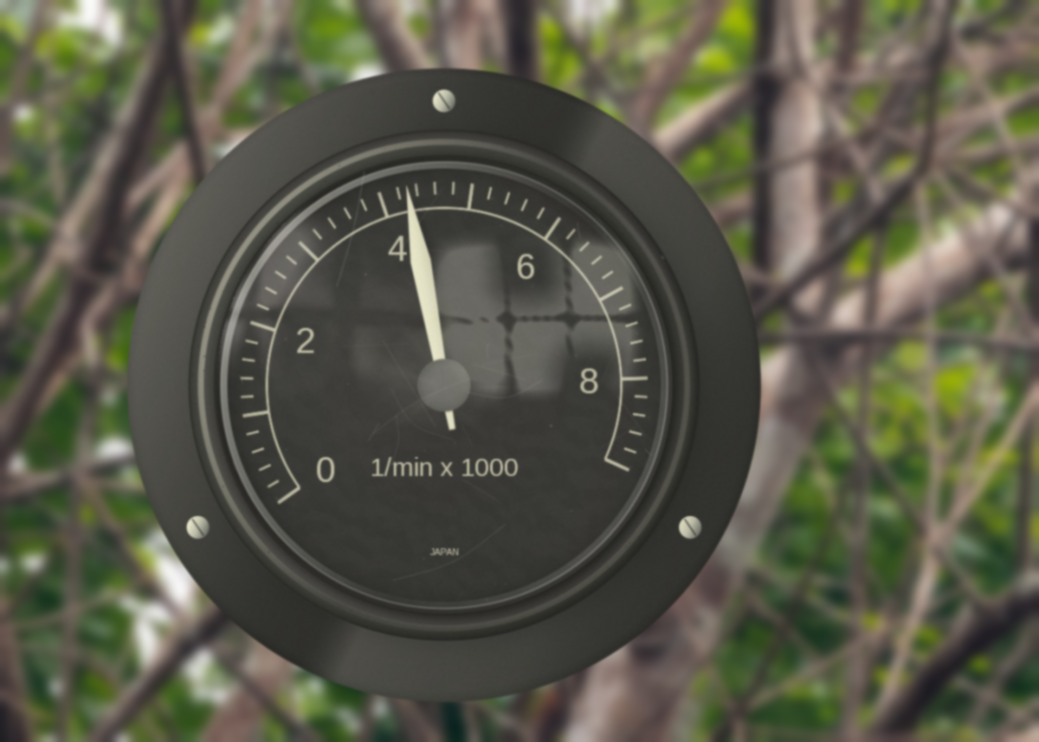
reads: 4300
